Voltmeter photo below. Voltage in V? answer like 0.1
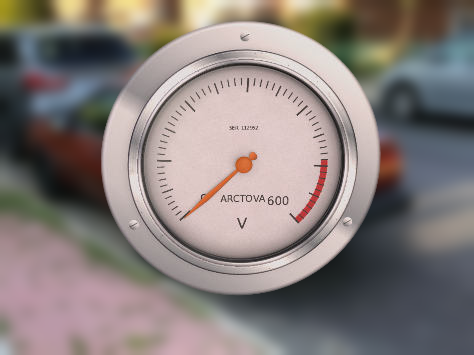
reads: 0
